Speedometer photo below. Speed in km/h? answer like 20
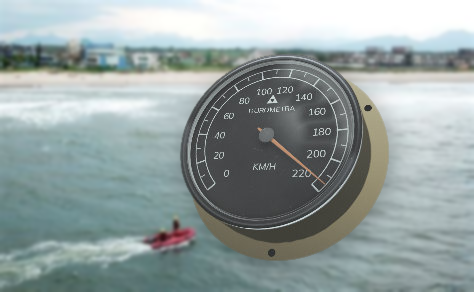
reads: 215
